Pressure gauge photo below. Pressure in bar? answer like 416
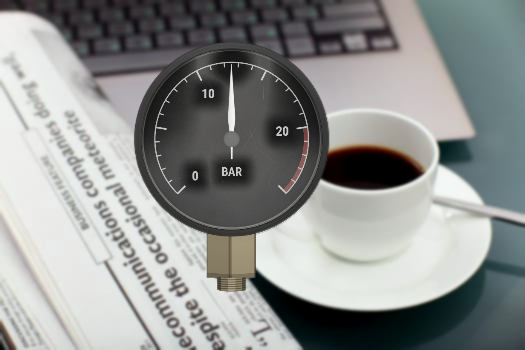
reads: 12.5
